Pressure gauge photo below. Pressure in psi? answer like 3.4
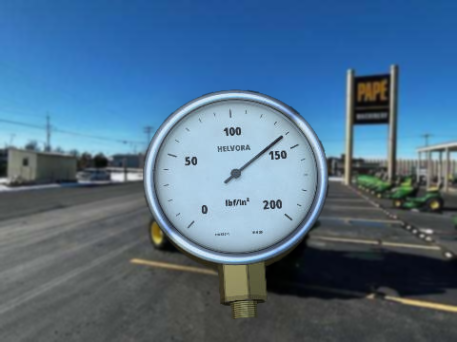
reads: 140
